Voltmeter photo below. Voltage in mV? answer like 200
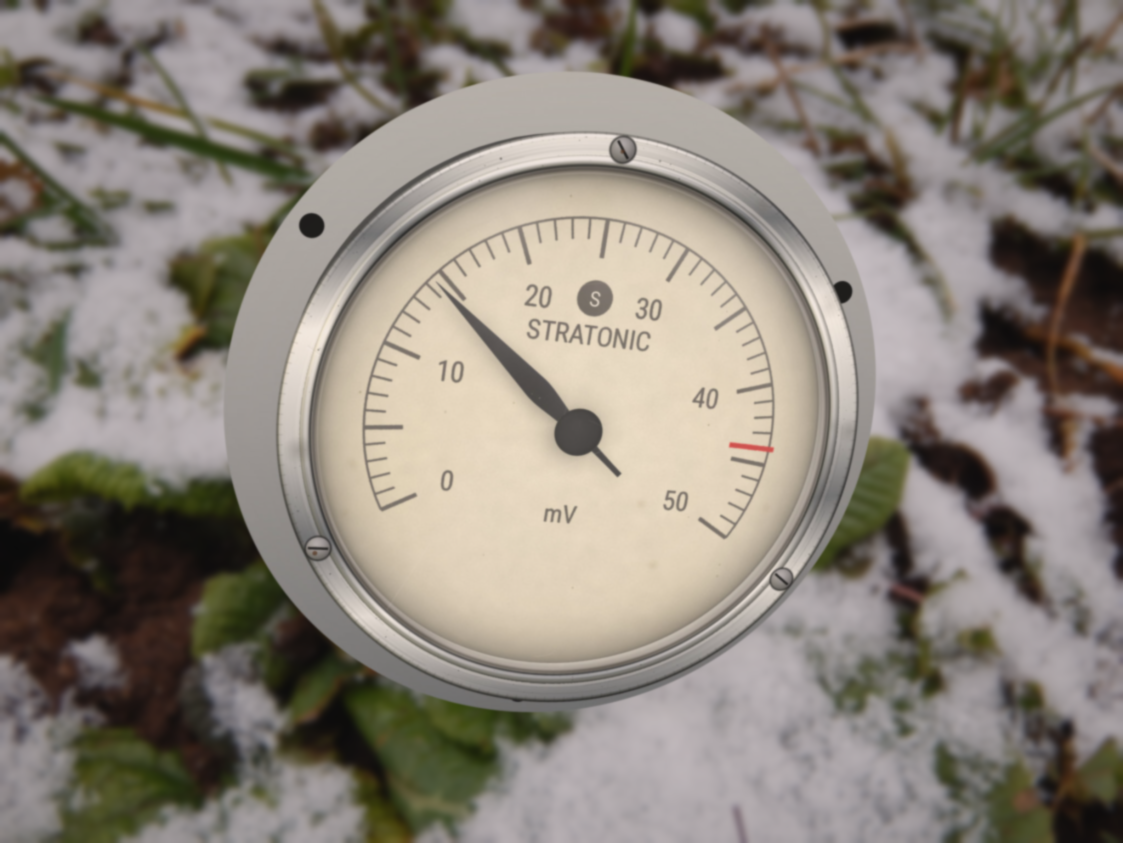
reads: 14.5
